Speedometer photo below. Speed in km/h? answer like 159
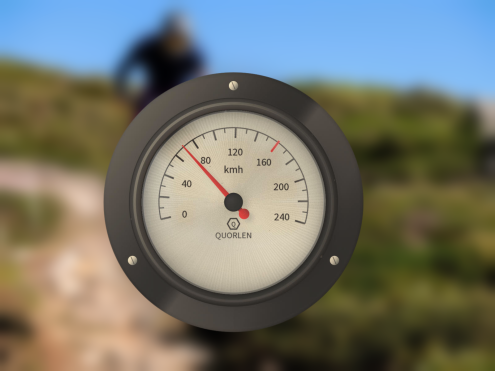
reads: 70
